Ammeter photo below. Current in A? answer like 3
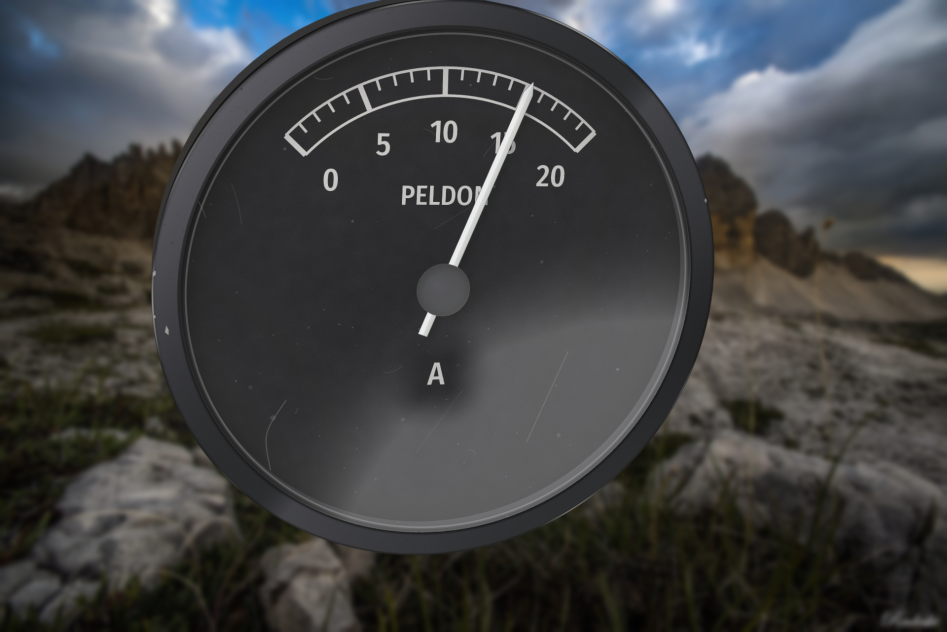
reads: 15
